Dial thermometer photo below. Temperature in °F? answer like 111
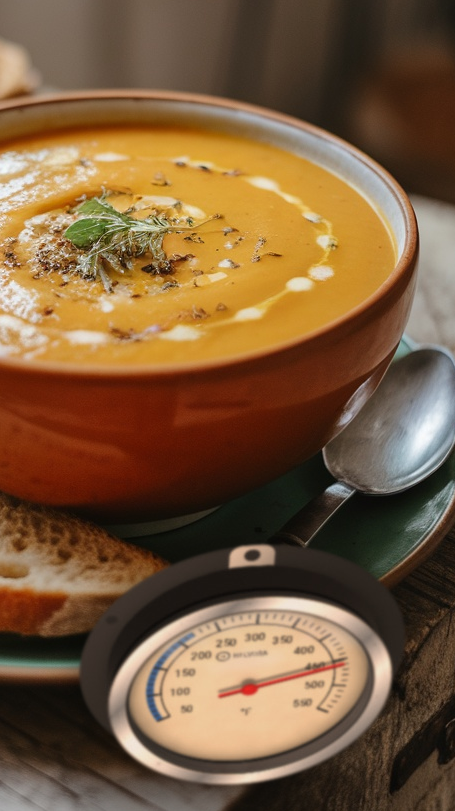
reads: 450
